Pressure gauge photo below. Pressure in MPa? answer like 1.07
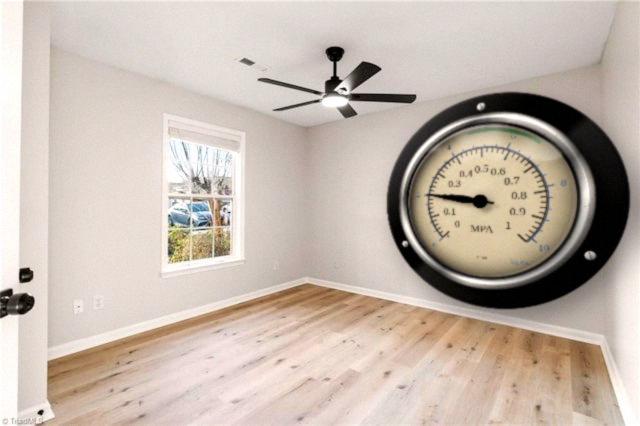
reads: 0.2
